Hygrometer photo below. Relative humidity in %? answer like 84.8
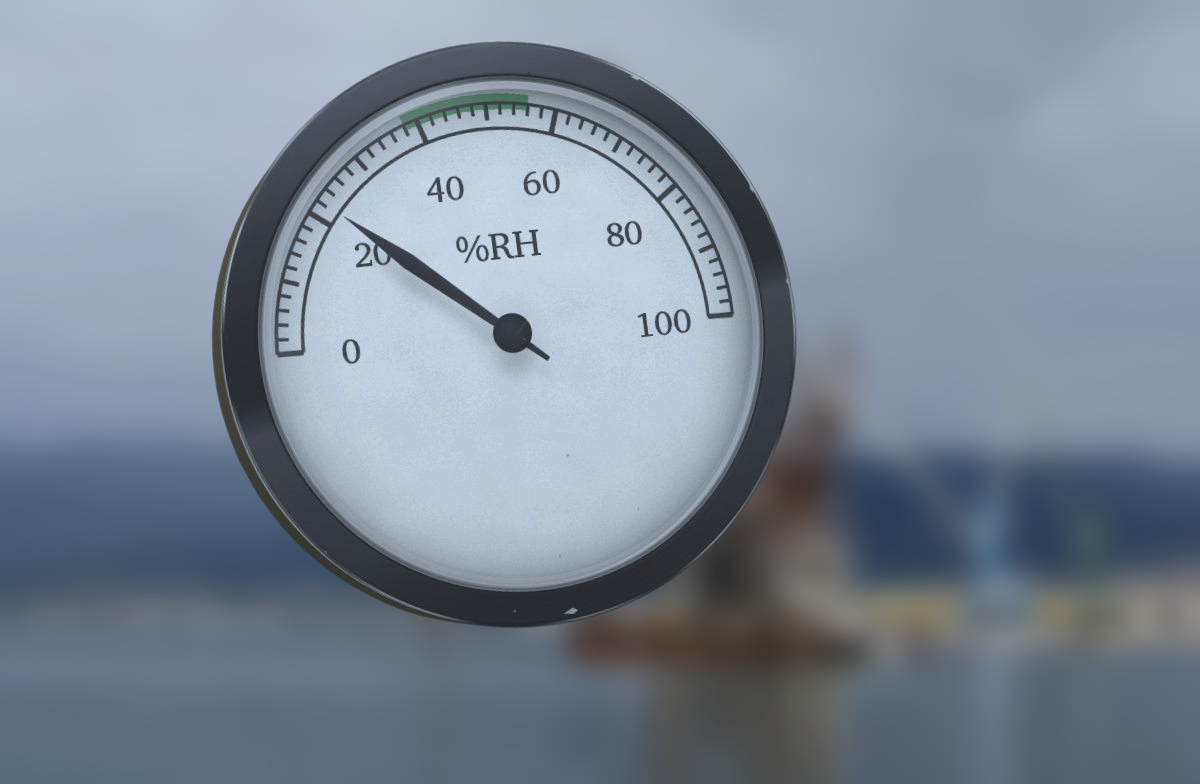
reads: 22
